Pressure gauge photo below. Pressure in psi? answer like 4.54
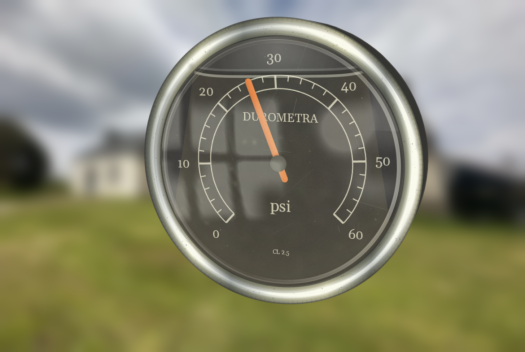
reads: 26
